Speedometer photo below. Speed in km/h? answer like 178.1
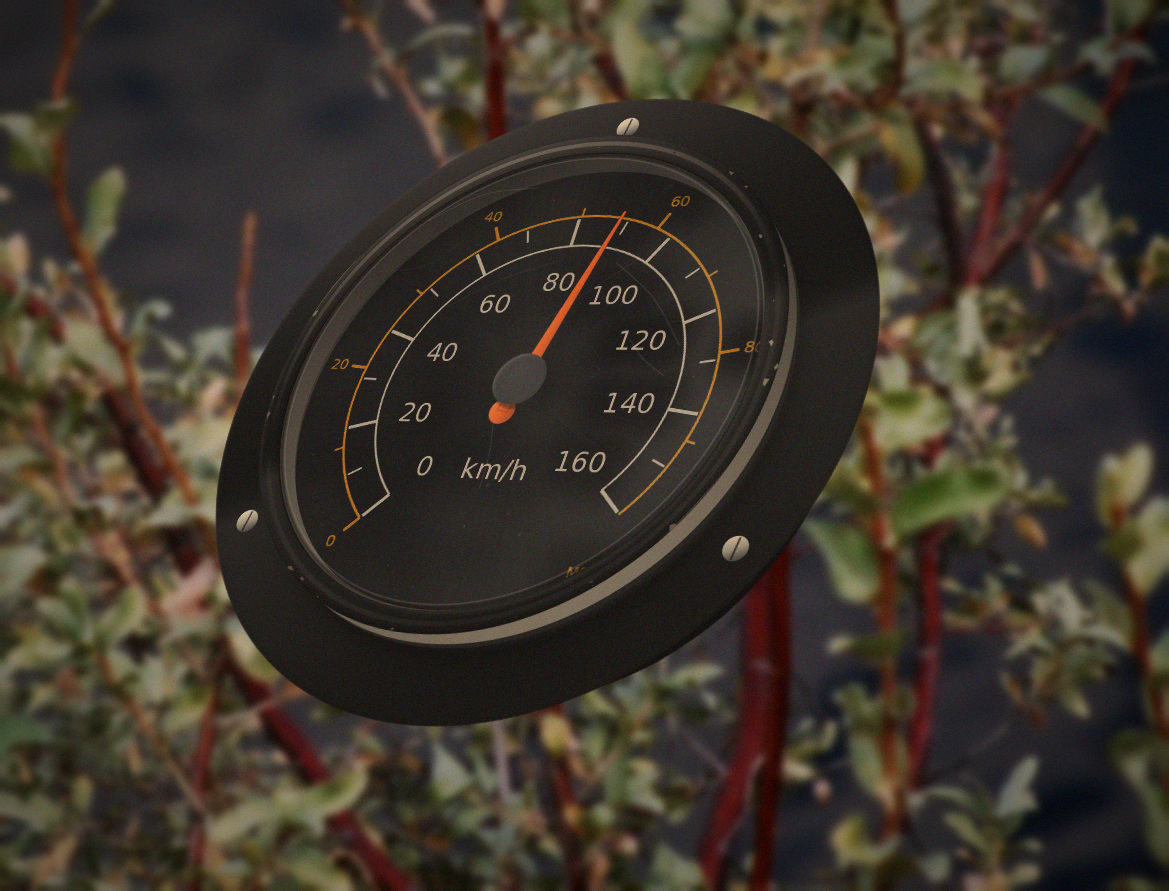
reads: 90
